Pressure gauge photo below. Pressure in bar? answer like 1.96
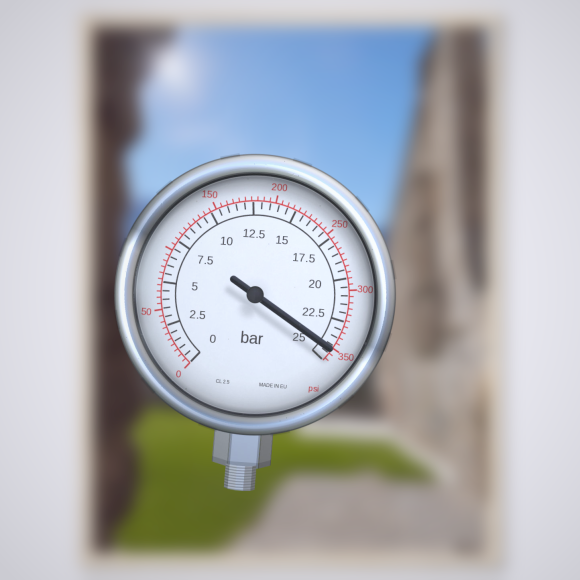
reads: 24.25
